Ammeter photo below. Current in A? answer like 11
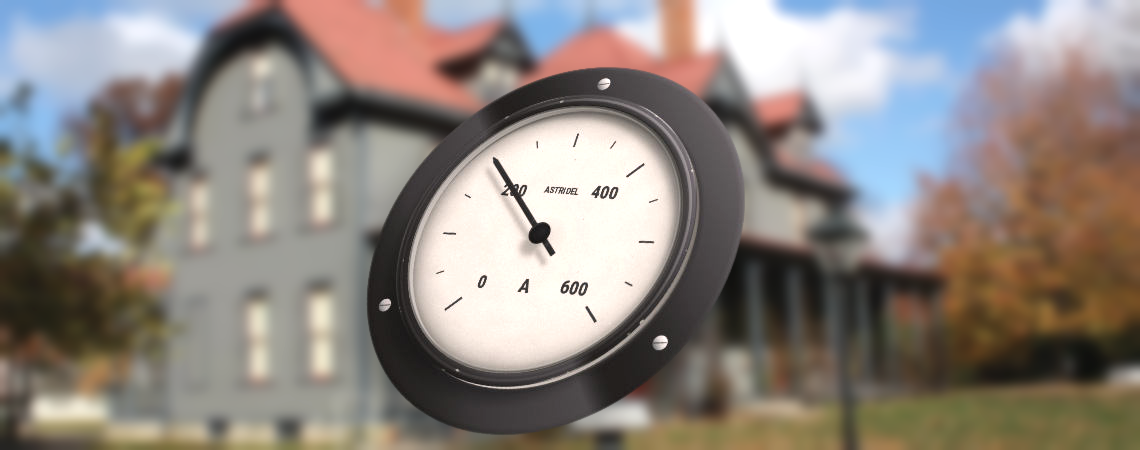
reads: 200
